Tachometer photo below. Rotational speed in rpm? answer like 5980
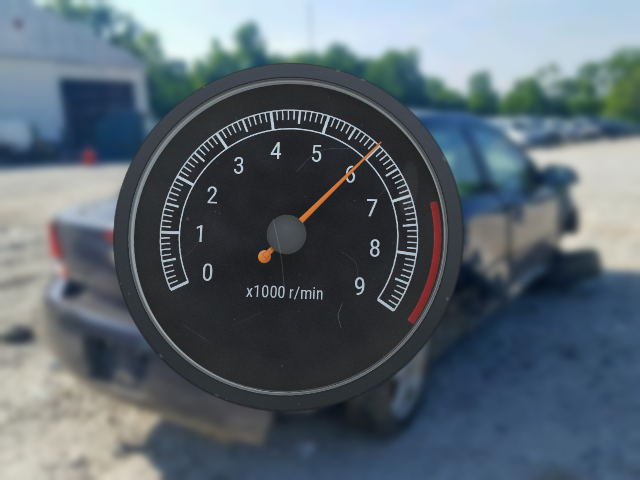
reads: 6000
